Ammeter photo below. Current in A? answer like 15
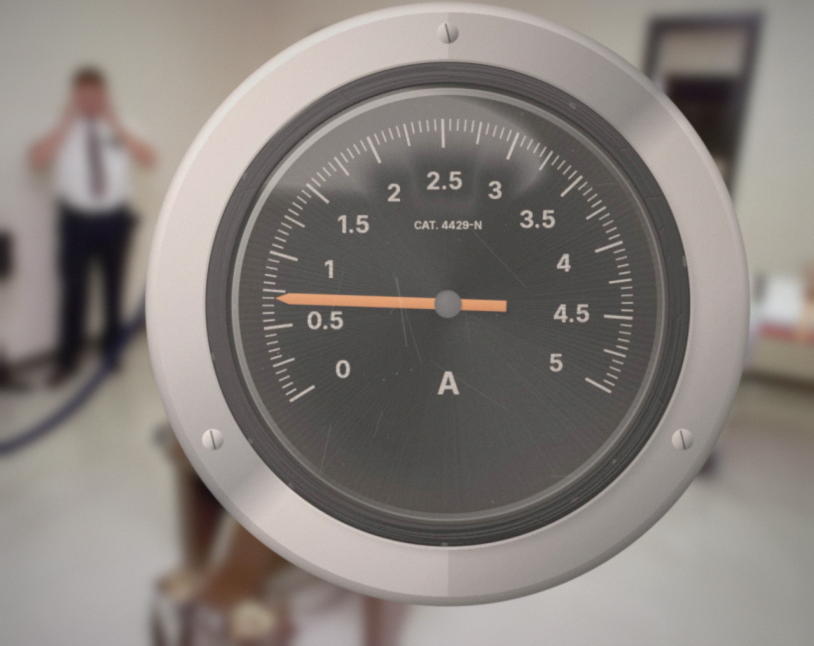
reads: 0.7
